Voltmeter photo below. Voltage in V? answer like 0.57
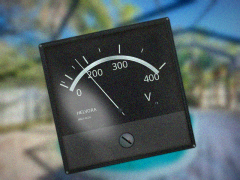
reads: 175
